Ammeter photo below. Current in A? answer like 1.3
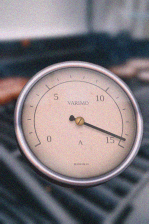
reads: 14.5
